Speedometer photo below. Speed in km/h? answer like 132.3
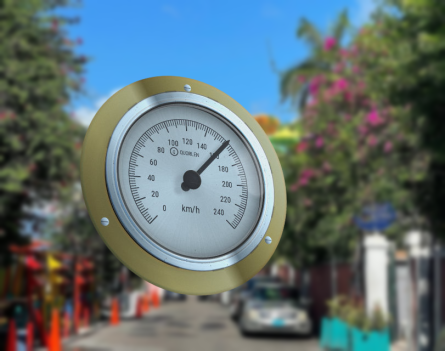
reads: 160
